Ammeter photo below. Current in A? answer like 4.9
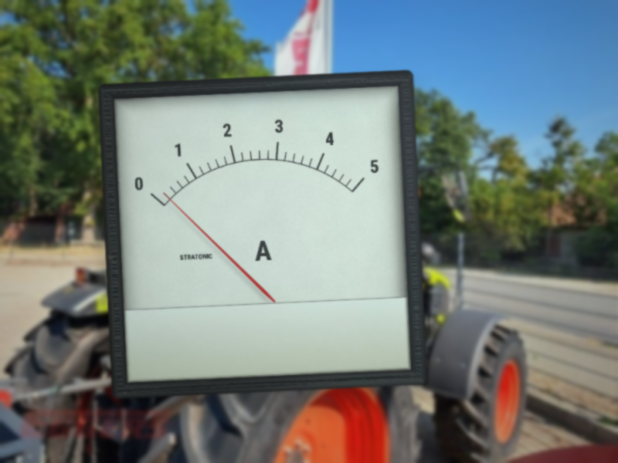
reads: 0.2
